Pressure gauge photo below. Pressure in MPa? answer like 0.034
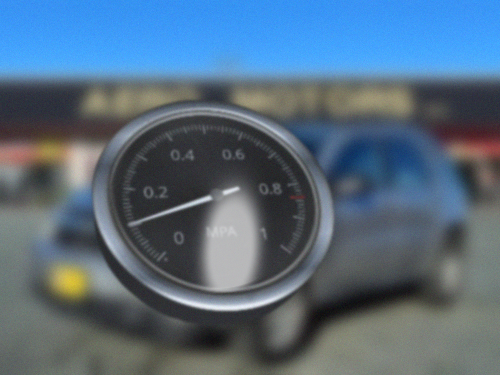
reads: 0.1
